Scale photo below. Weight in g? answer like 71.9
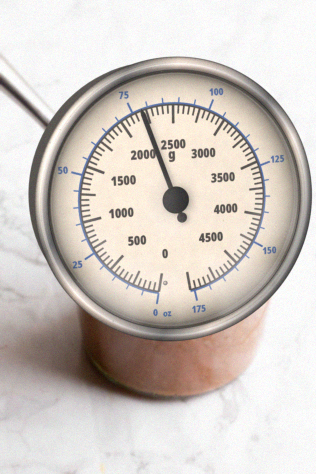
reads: 2200
